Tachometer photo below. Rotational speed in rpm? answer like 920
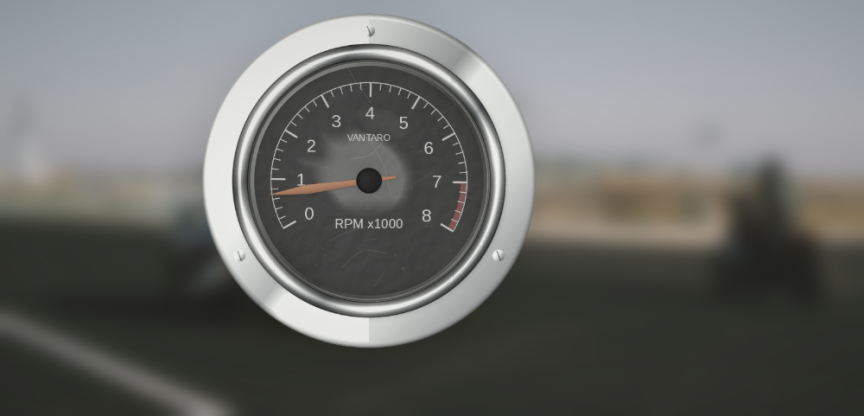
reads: 700
